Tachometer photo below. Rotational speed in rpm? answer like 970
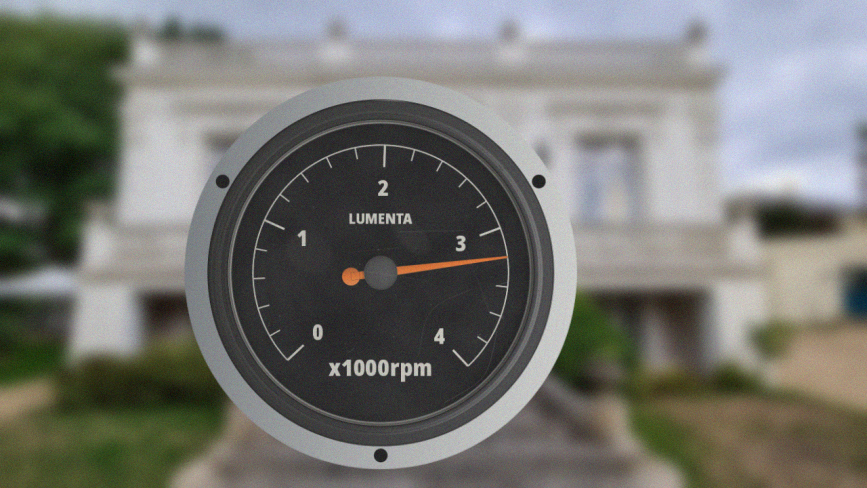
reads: 3200
